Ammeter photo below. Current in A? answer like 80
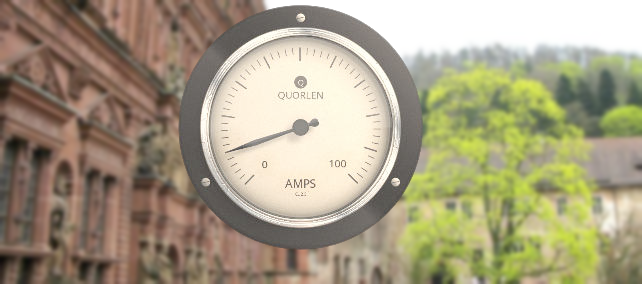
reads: 10
